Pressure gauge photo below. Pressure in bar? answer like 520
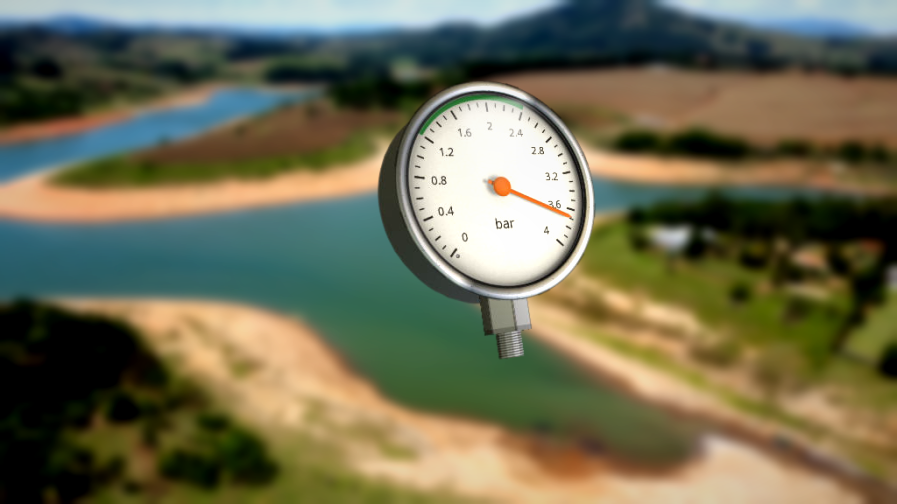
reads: 3.7
